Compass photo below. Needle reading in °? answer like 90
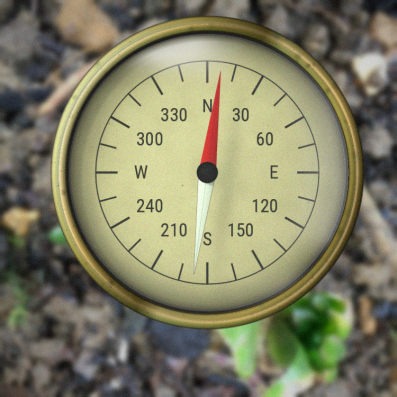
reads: 7.5
